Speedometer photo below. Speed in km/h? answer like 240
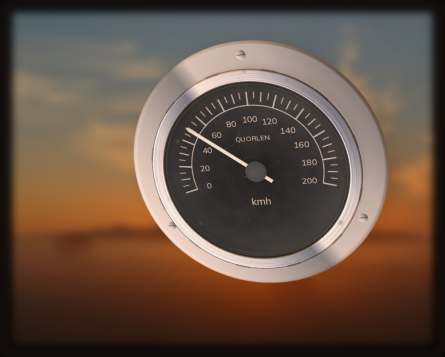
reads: 50
